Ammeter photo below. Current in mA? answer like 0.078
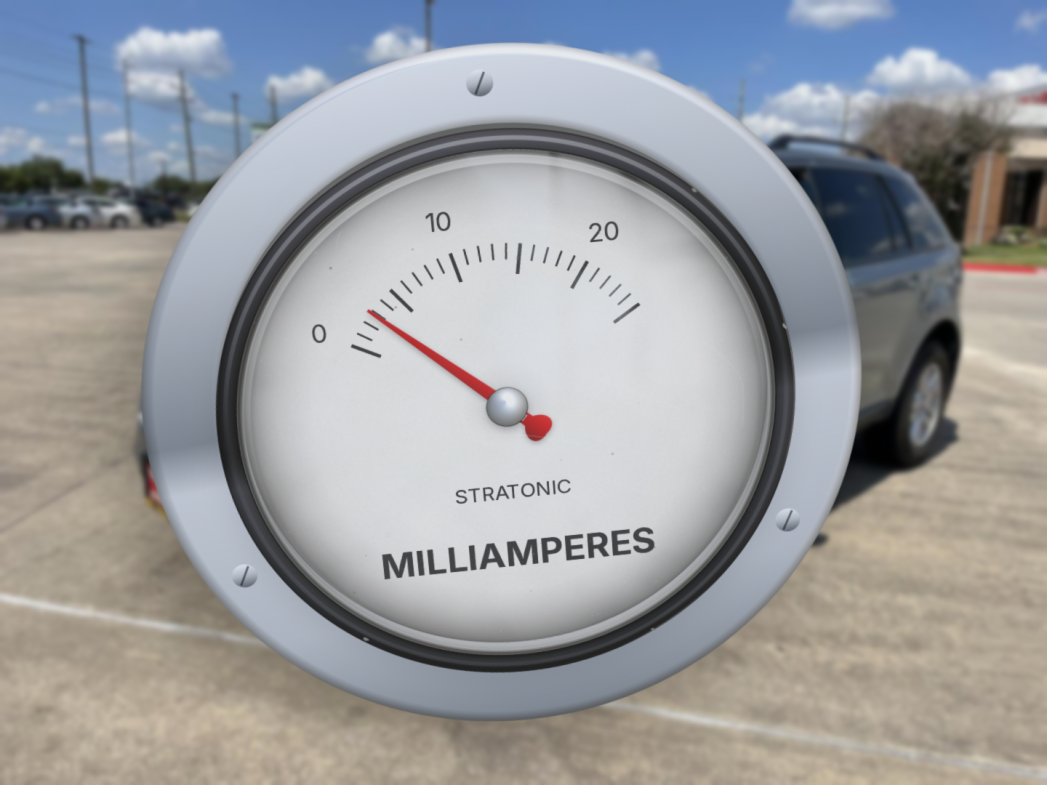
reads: 3
